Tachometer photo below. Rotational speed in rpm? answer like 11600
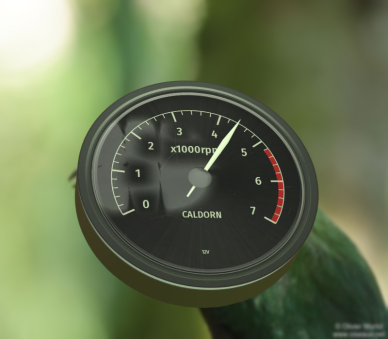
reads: 4400
